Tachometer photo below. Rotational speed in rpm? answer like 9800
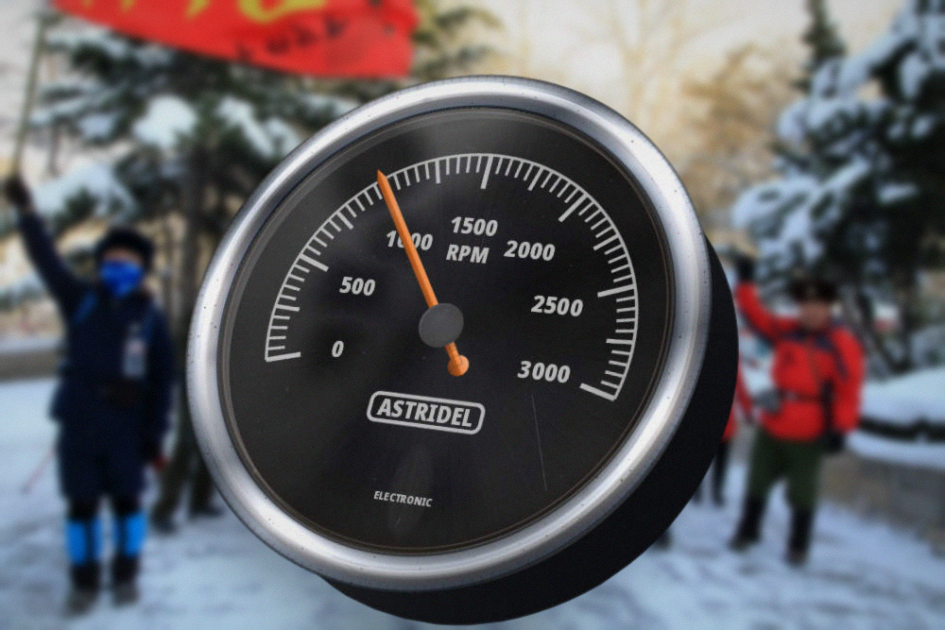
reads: 1000
